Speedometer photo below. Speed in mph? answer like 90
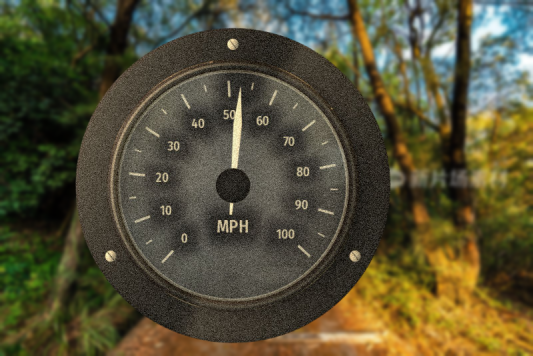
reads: 52.5
